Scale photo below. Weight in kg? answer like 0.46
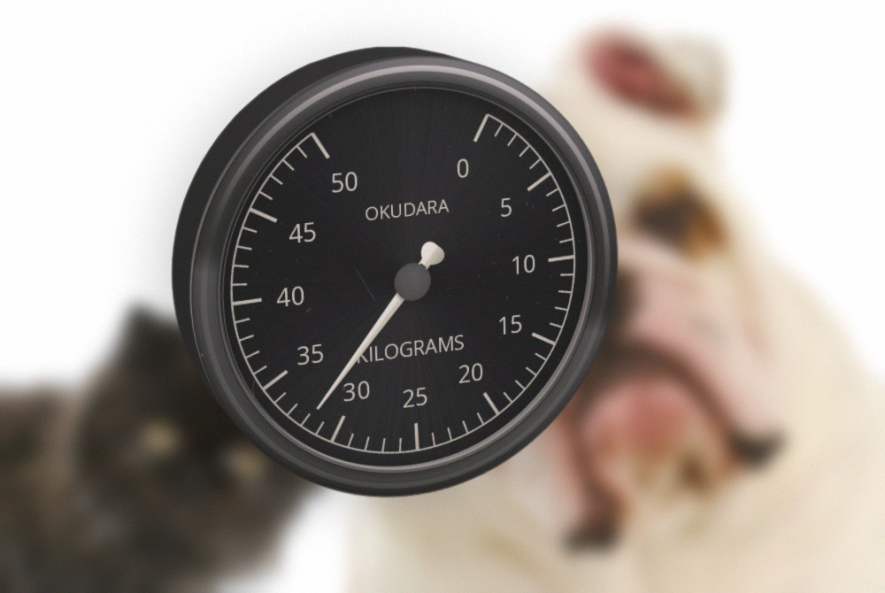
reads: 32
